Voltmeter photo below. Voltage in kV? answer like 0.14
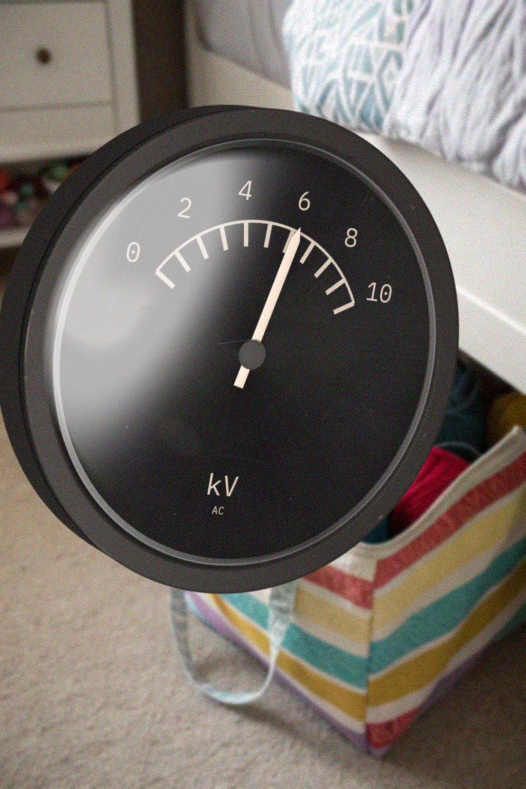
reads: 6
